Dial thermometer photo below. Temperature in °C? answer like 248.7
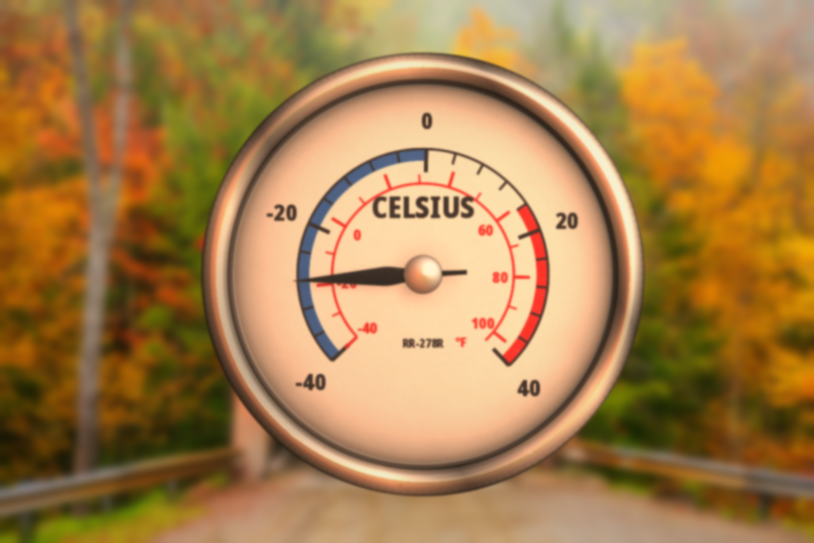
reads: -28
